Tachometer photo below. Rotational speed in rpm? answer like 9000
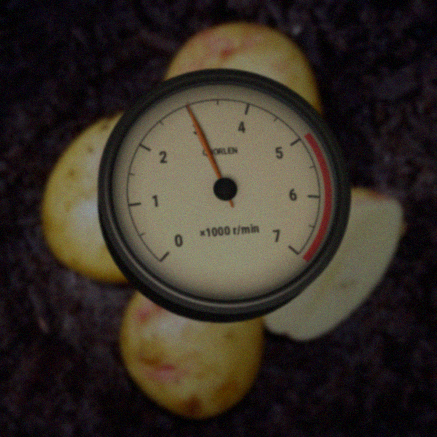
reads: 3000
